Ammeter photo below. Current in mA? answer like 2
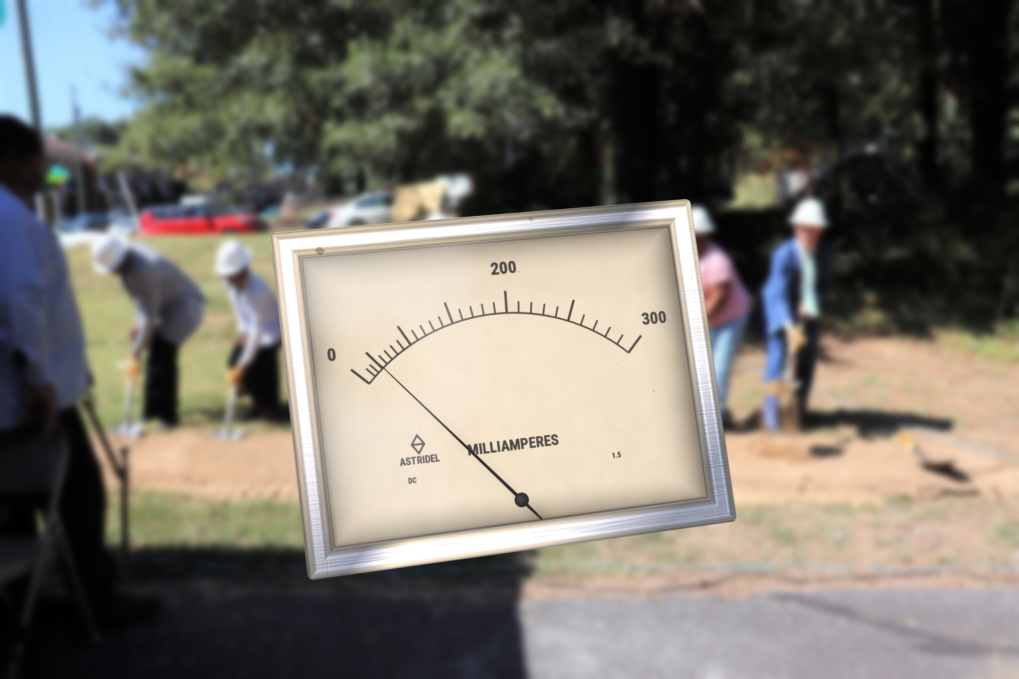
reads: 50
